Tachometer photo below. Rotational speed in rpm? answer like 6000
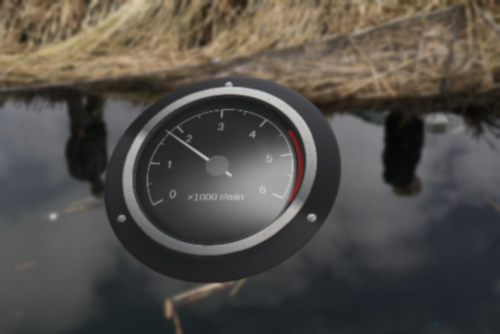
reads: 1750
